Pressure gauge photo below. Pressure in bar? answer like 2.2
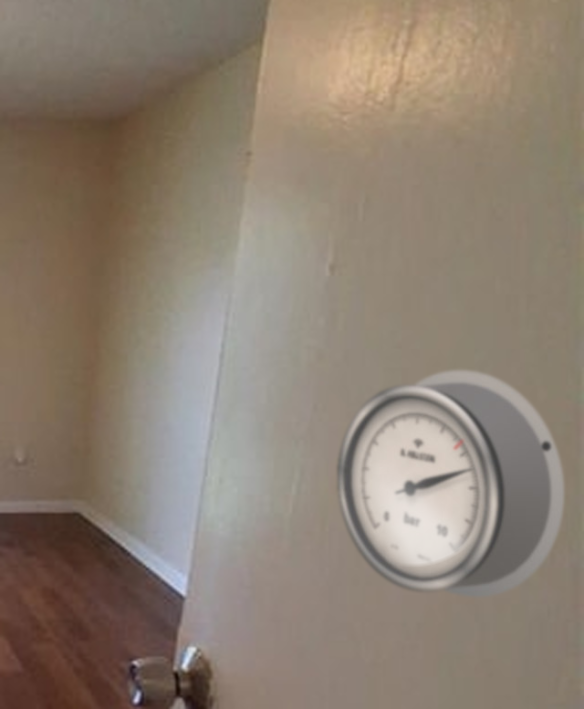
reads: 7.5
